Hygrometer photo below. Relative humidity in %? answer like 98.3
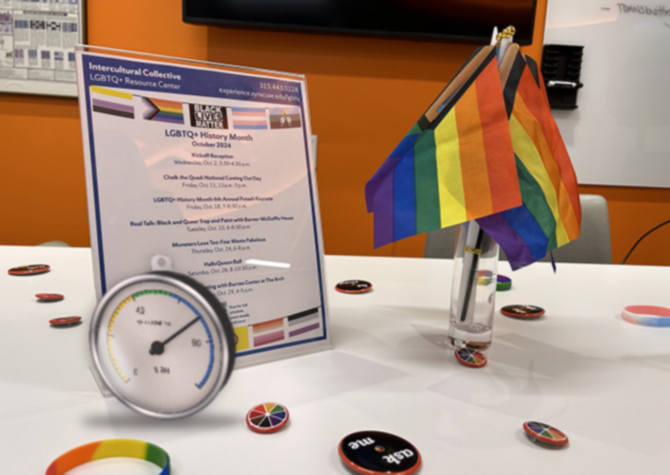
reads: 70
